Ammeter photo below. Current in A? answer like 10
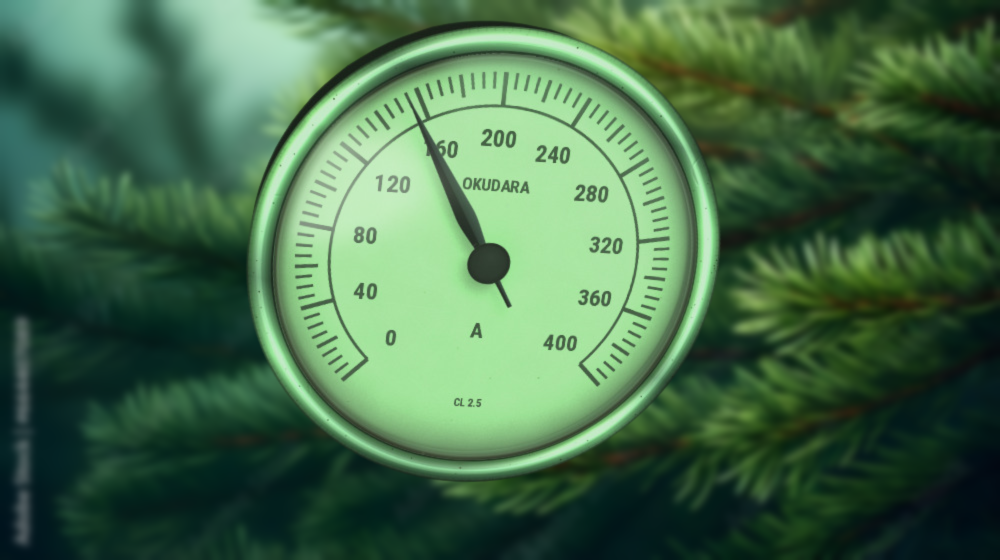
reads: 155
